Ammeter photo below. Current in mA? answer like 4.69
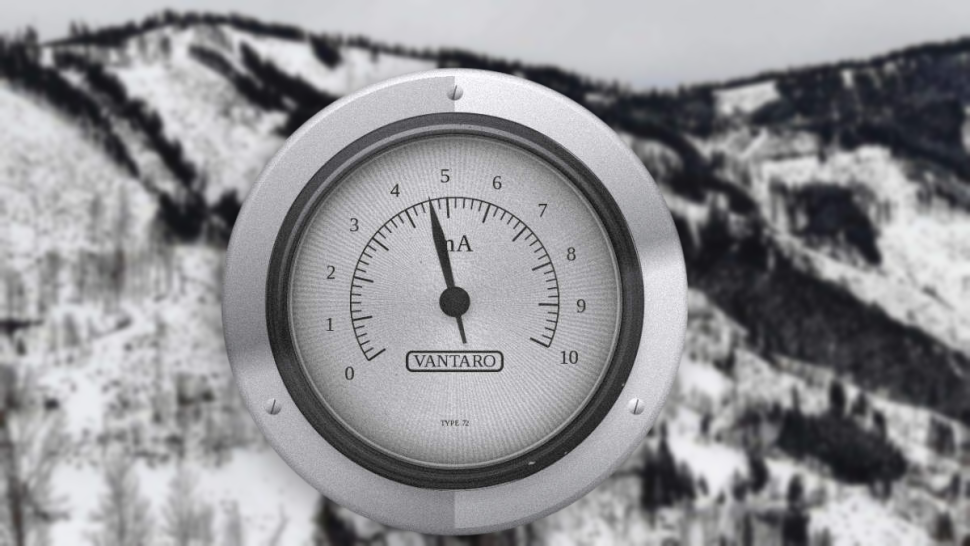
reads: 4.6
